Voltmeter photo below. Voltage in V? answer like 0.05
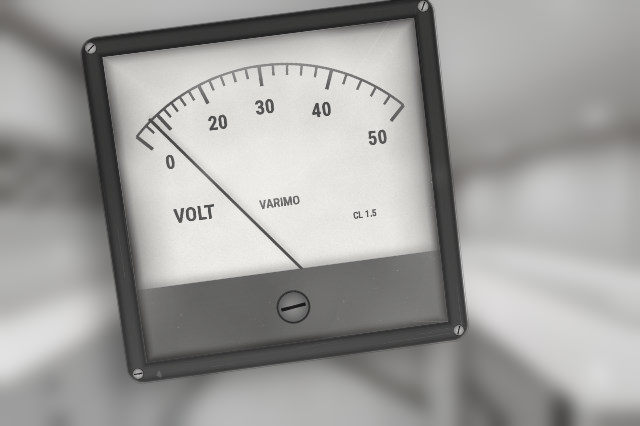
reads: 8
